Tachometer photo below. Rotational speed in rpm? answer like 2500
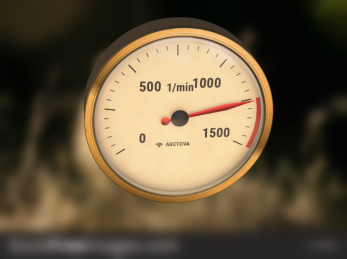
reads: 1250
